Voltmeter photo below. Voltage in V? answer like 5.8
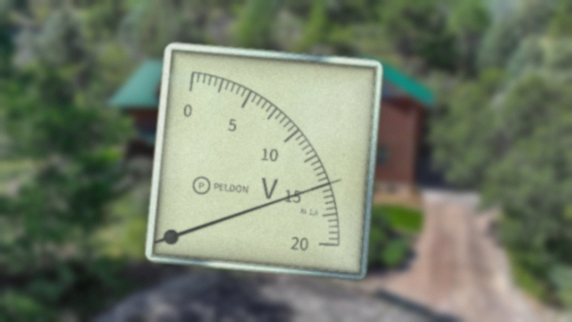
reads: 15
